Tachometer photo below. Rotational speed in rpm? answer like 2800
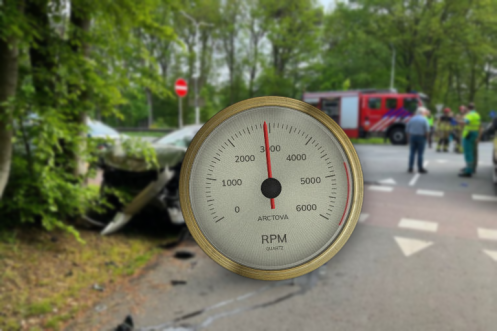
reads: 2900
